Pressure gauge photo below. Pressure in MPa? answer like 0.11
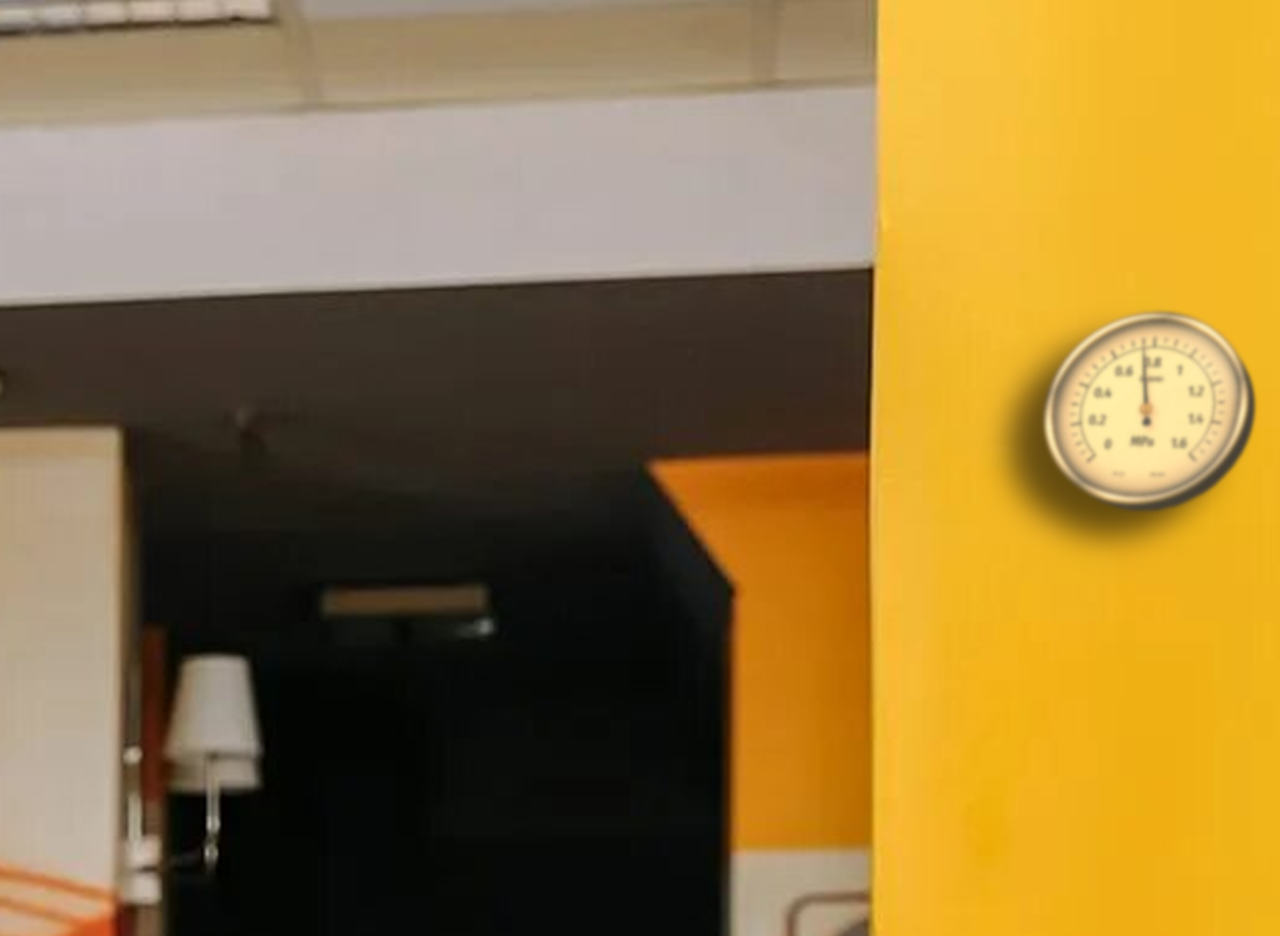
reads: 0.75
